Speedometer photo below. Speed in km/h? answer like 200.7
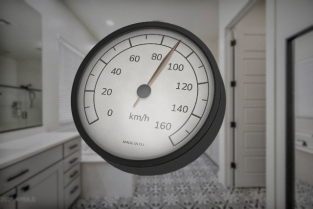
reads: 90
